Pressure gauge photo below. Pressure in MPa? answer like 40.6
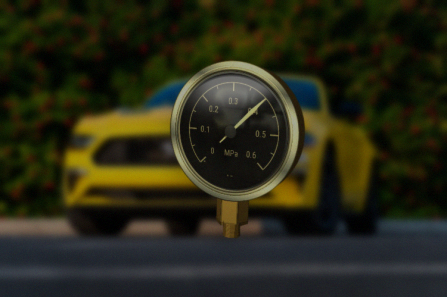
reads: 0.4
